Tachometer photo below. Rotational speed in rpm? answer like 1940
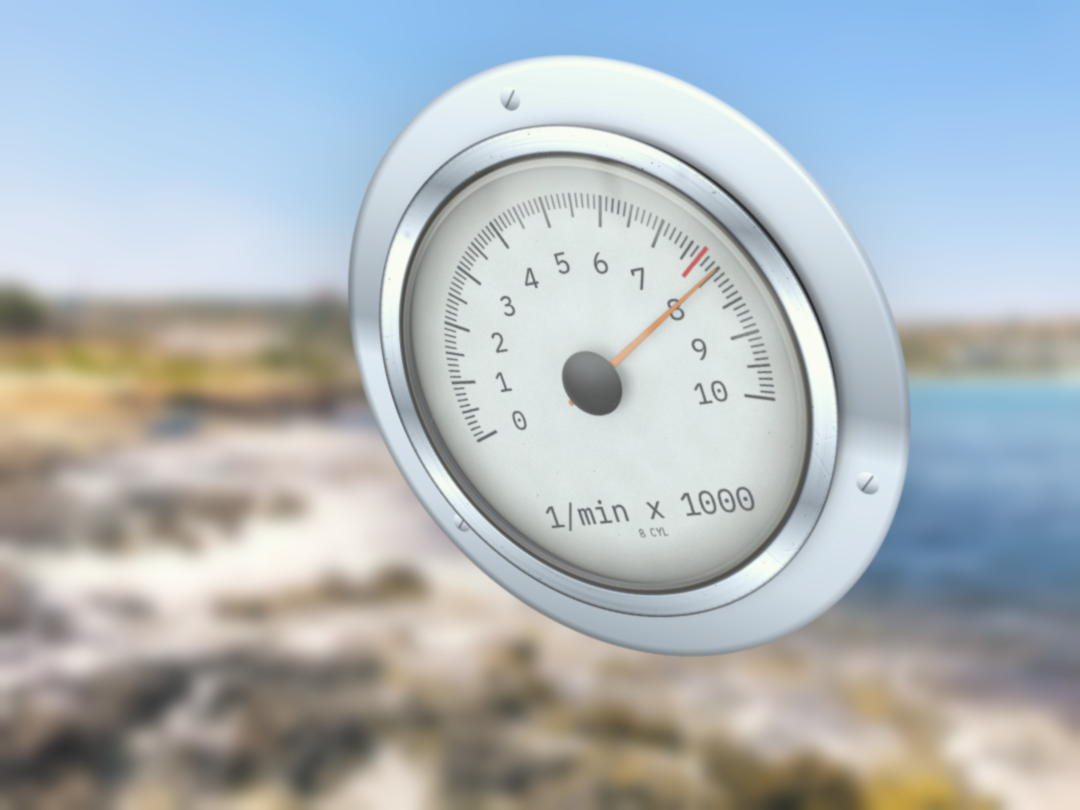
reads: 8000
